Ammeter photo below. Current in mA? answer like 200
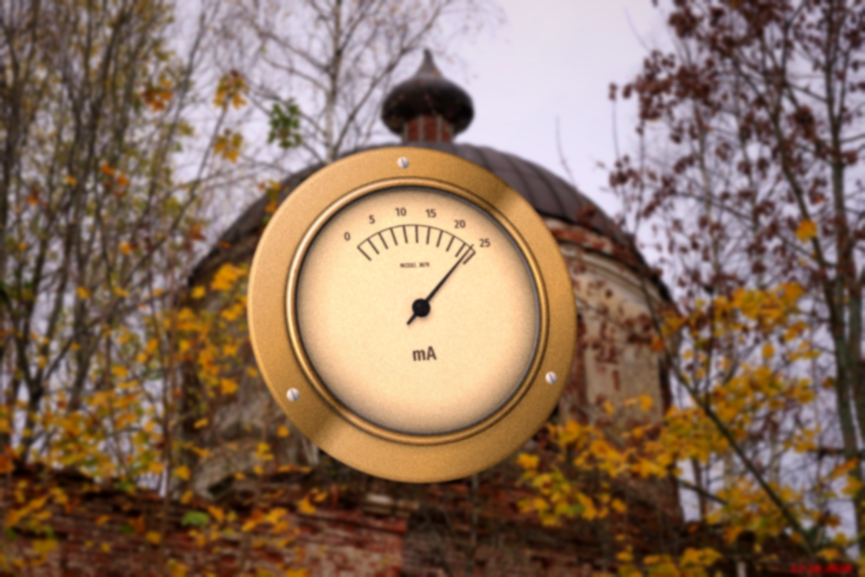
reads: 23.75
